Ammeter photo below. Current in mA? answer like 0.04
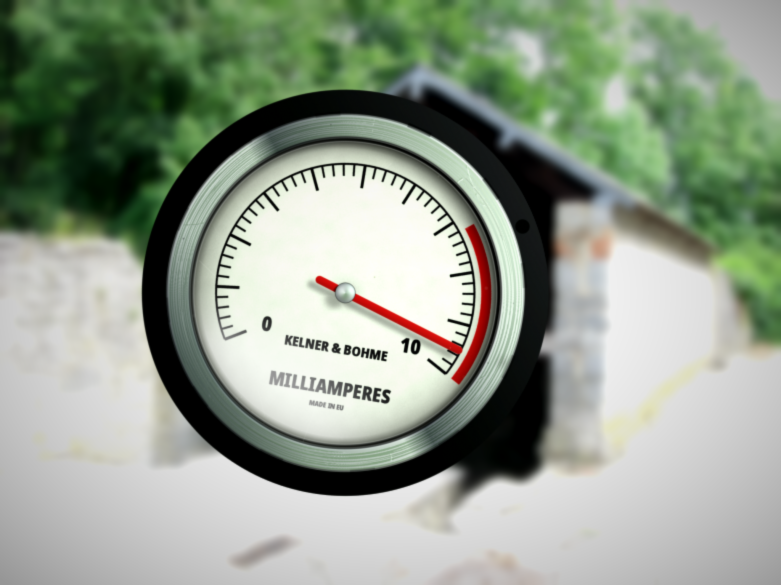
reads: 9.5
